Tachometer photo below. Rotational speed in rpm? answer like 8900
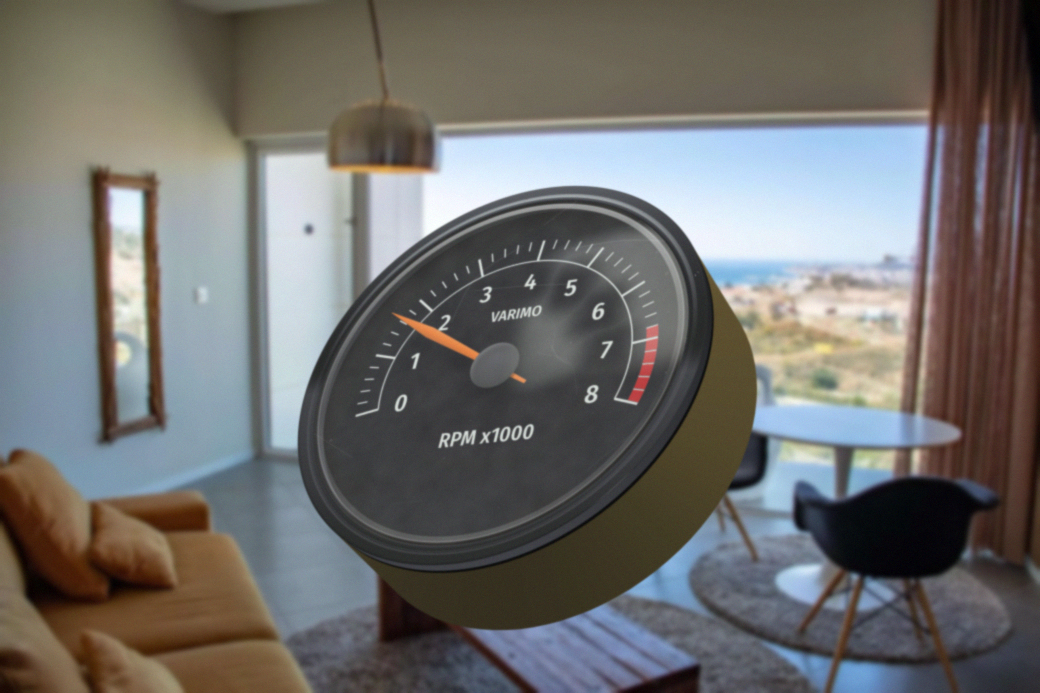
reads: 1600
